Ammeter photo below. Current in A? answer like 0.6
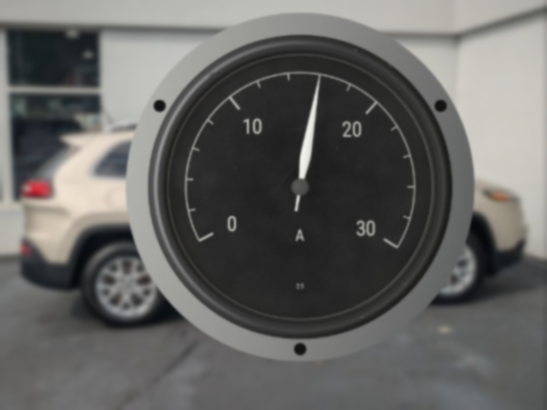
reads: 16
